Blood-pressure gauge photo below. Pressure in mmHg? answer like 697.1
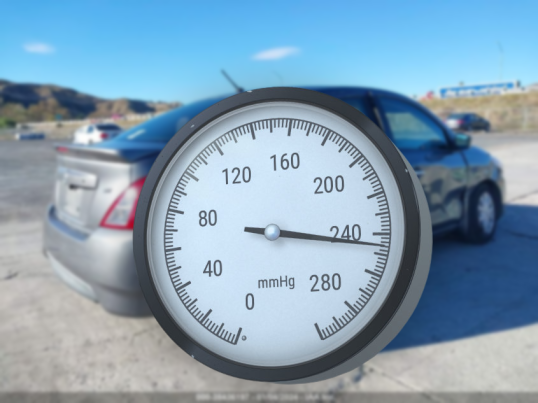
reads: 246
